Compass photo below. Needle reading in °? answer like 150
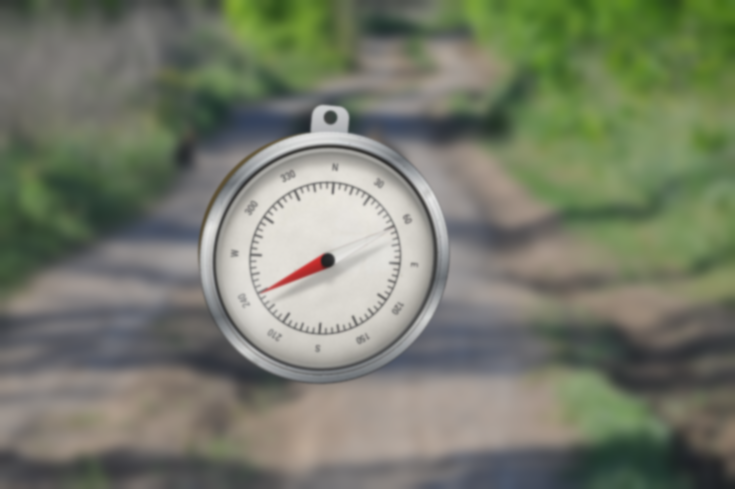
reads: 240
